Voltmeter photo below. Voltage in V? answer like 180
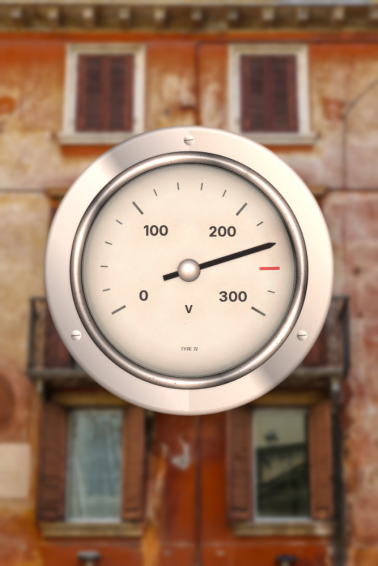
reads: 240
